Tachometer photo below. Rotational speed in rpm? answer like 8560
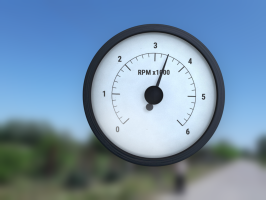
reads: 3400
